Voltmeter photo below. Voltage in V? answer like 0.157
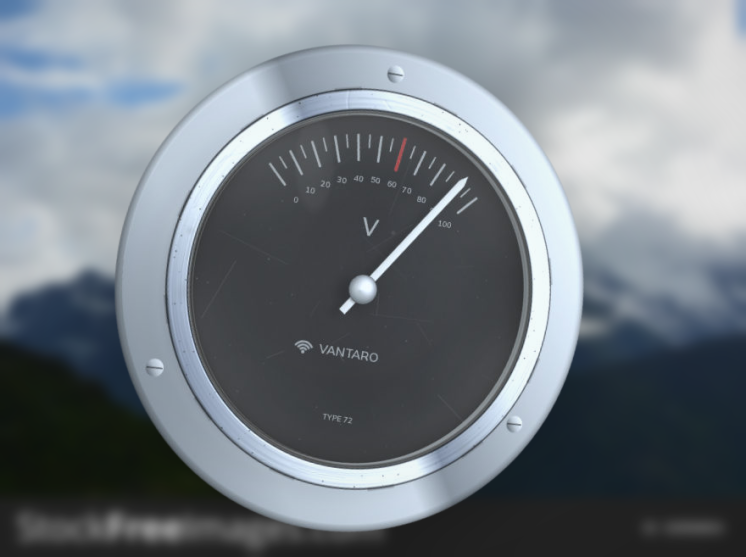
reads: 90
